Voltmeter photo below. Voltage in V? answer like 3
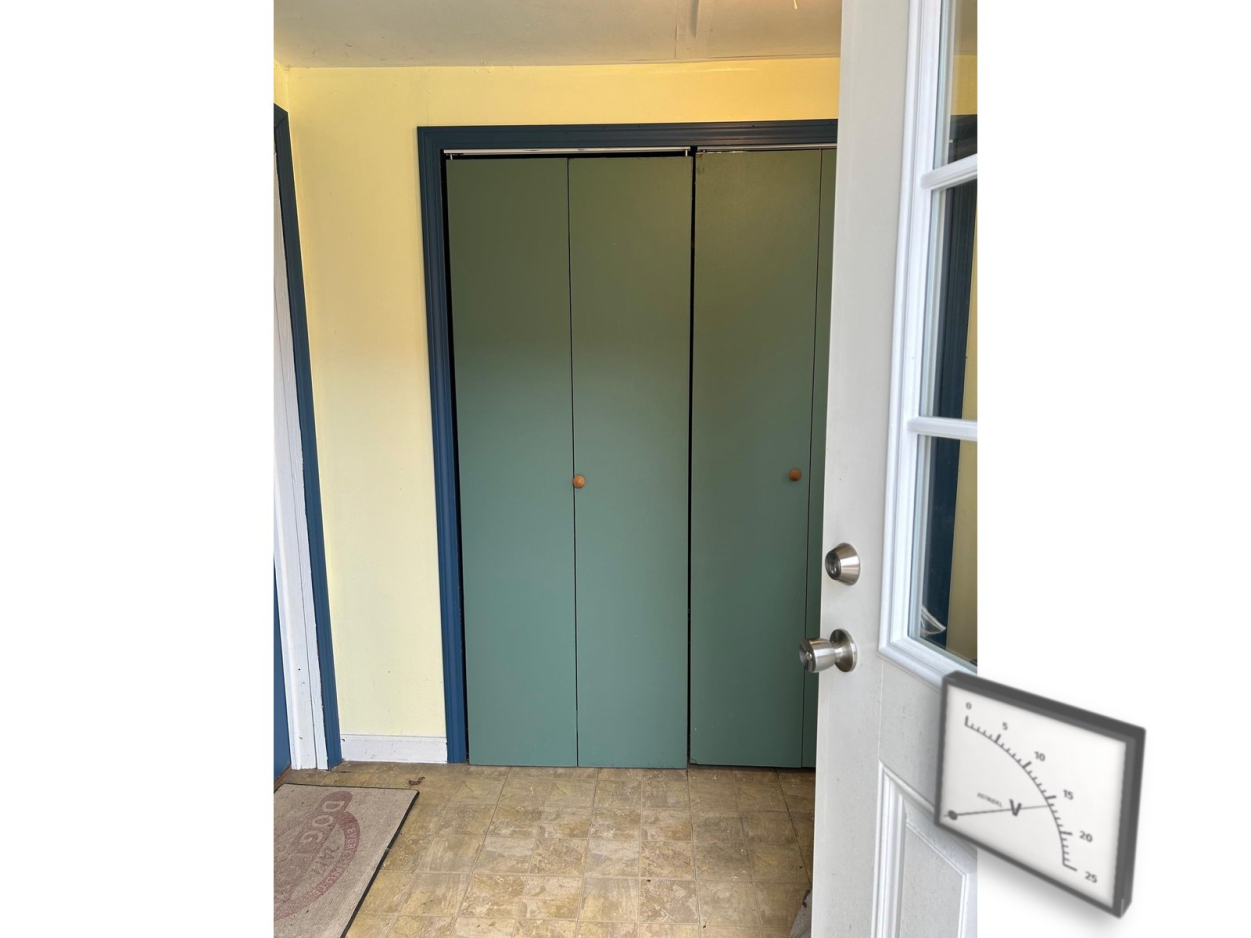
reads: 16
